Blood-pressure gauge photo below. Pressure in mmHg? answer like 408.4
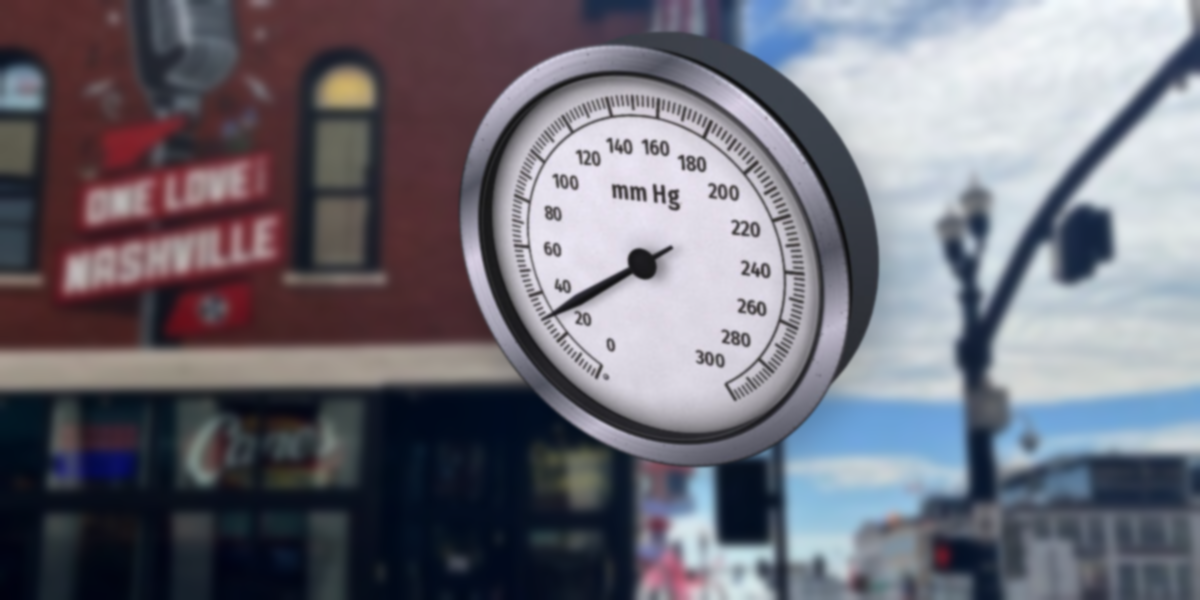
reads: 30
